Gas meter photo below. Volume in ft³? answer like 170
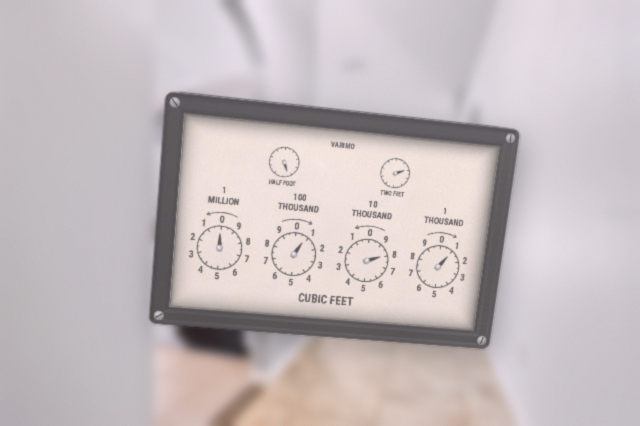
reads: 8100
